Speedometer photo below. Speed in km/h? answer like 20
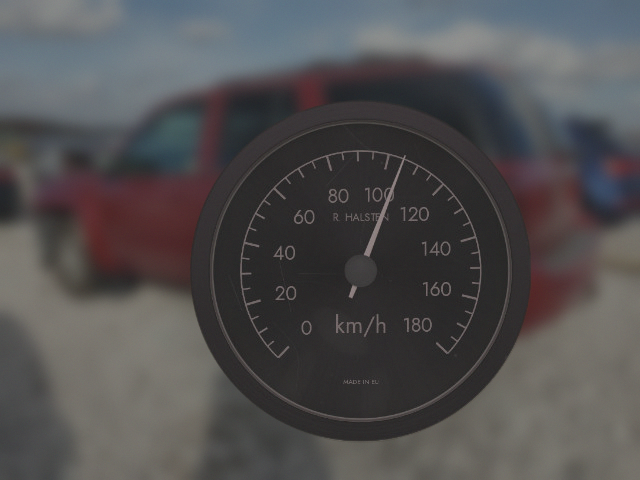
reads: 105
